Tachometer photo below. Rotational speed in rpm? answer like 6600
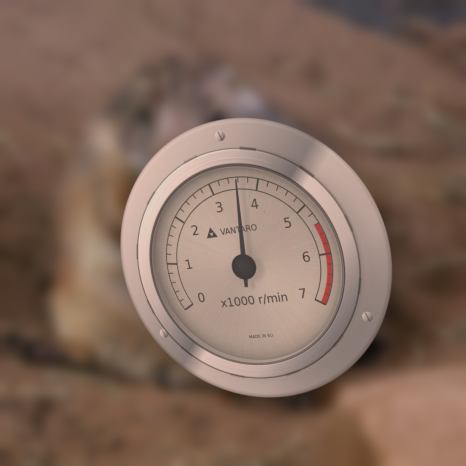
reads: 3600
